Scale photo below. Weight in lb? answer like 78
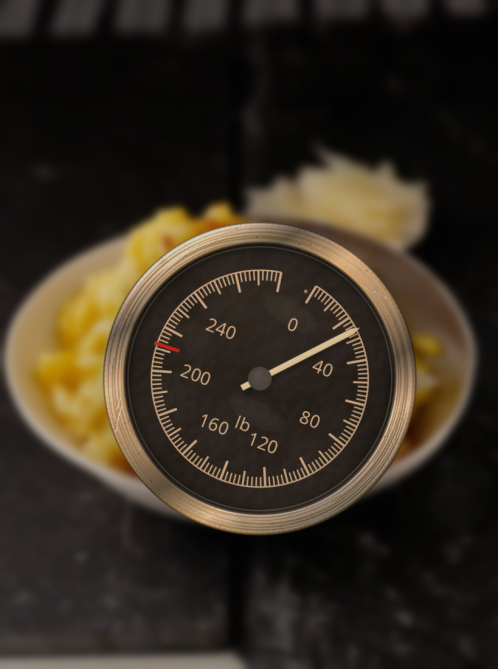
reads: 26
